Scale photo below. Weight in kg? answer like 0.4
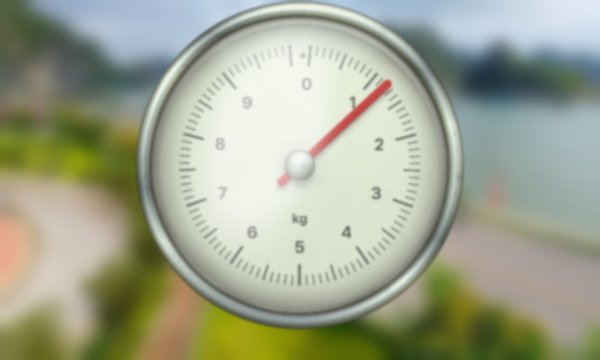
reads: 1.2
